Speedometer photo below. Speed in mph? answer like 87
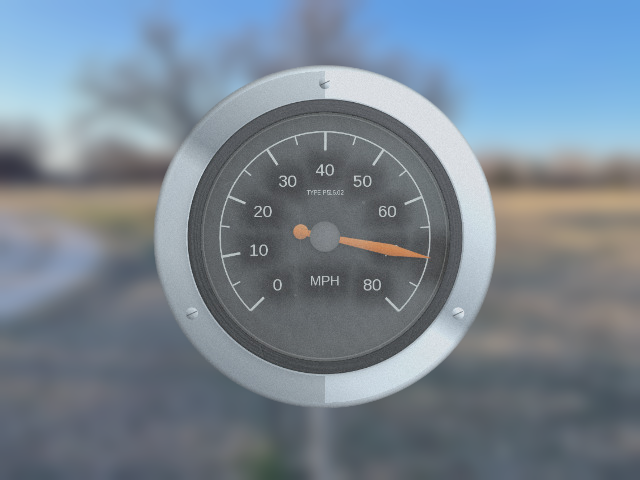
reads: 70
